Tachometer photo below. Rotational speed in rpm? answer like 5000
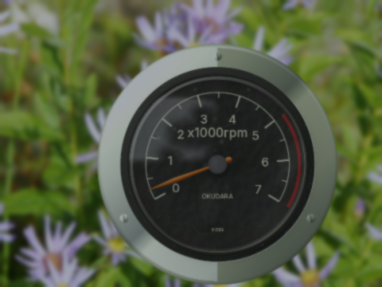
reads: 250
